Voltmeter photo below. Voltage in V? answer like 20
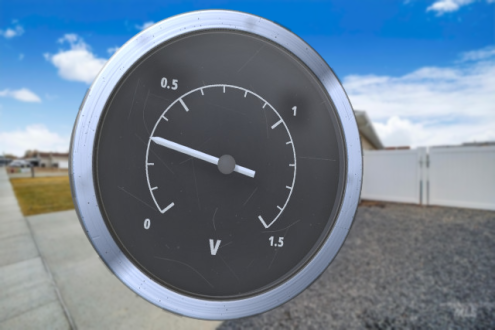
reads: 0.3
